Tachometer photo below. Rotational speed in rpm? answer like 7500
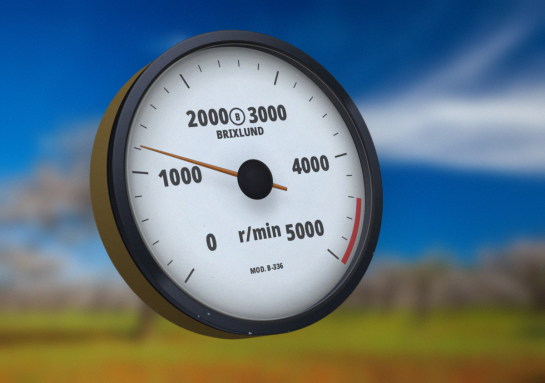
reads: 1200
